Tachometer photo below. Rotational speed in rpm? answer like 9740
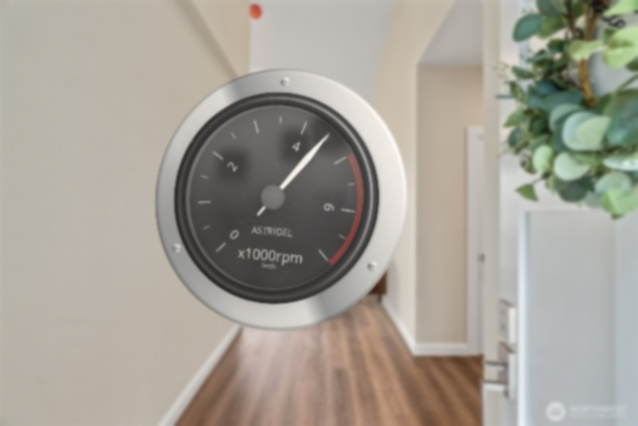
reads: 4500
